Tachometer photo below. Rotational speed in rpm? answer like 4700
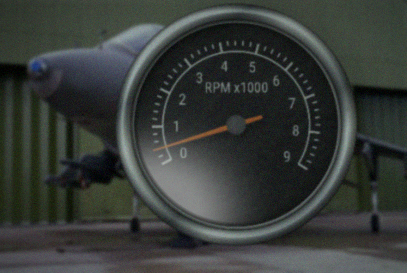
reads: 400
